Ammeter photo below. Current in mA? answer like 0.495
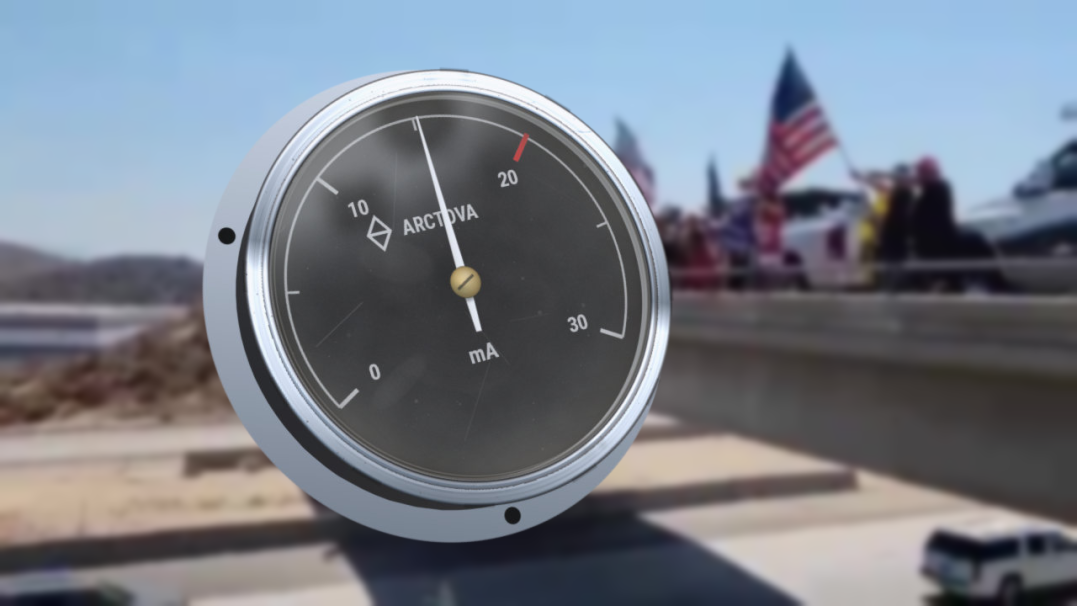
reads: 15
